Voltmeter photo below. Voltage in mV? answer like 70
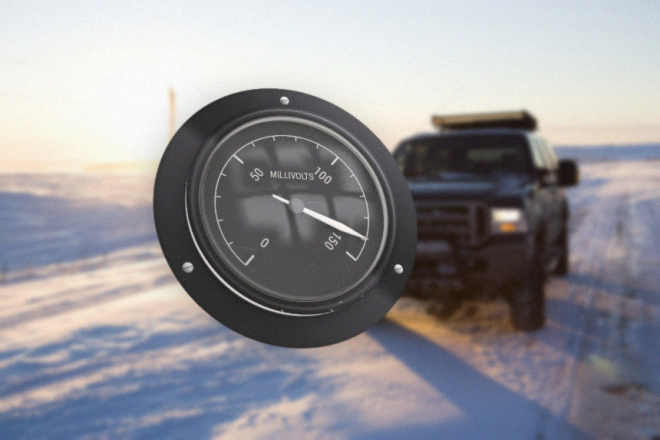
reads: 140
